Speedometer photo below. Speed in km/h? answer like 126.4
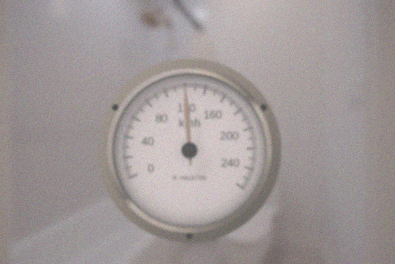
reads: 120
